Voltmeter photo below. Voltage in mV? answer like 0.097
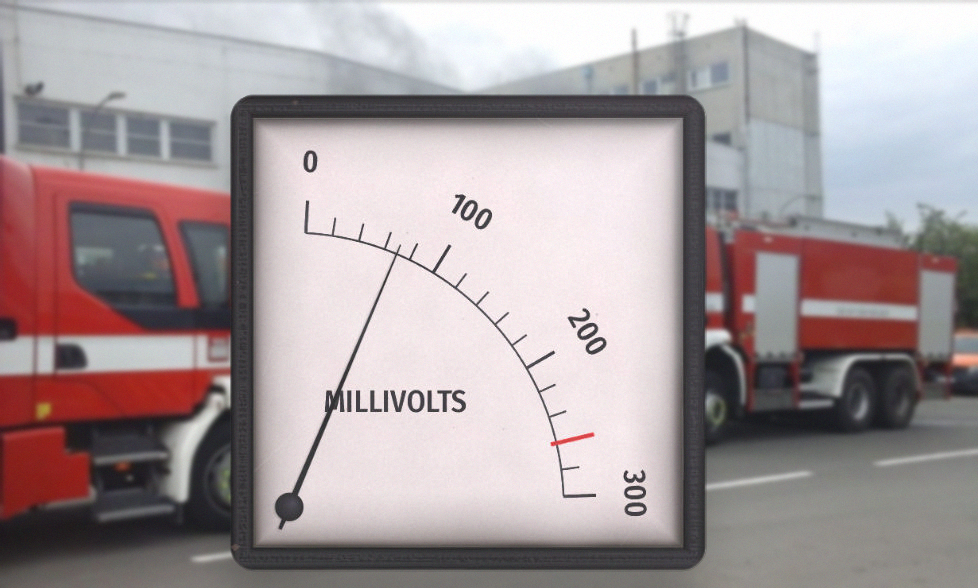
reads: 70
